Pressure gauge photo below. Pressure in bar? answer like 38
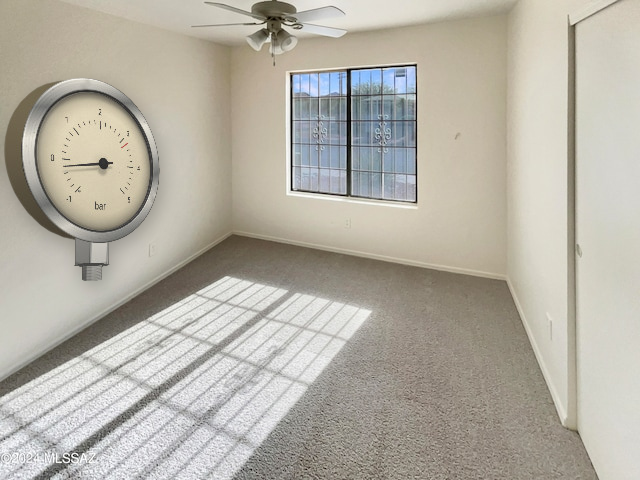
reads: -0.2
